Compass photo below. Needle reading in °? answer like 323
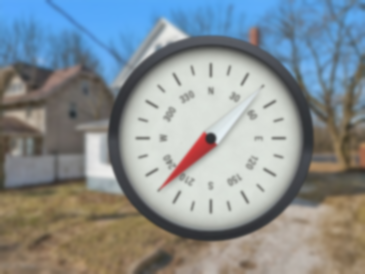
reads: 225
